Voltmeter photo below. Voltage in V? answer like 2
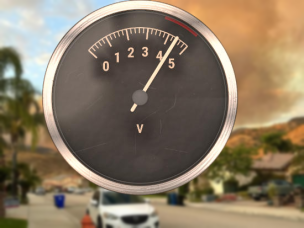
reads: 4.4
